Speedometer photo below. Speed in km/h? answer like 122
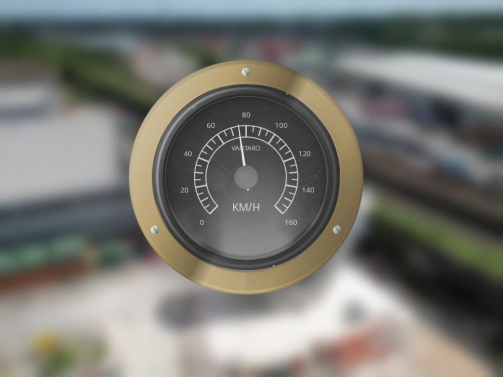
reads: 75
